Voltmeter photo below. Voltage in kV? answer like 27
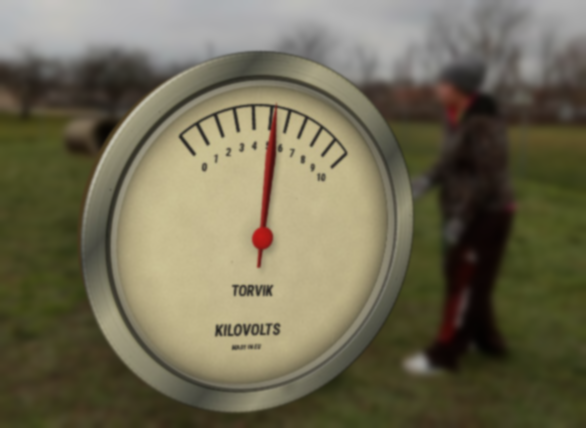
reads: 5
